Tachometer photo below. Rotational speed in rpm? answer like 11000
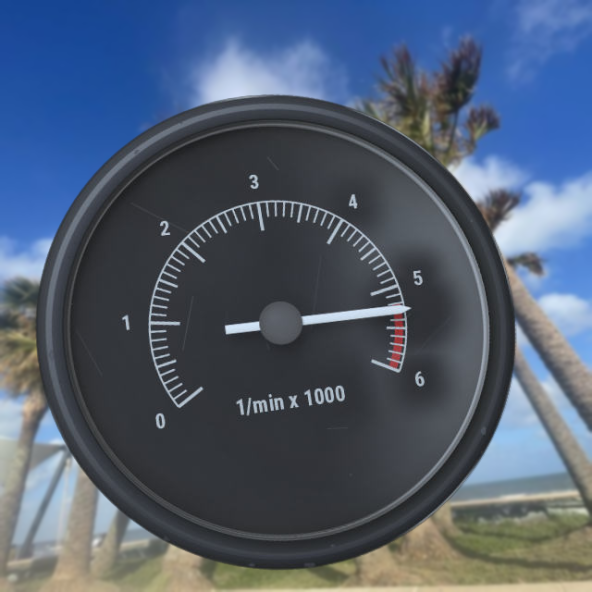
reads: 5300
